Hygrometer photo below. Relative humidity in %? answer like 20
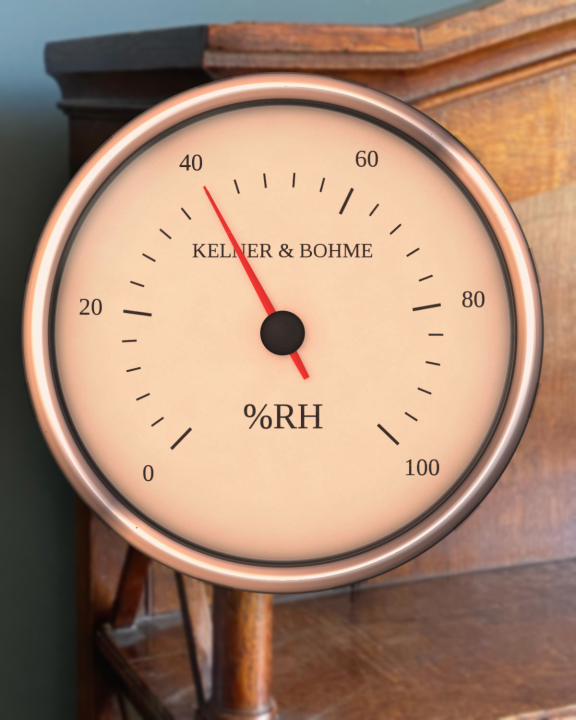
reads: 40
